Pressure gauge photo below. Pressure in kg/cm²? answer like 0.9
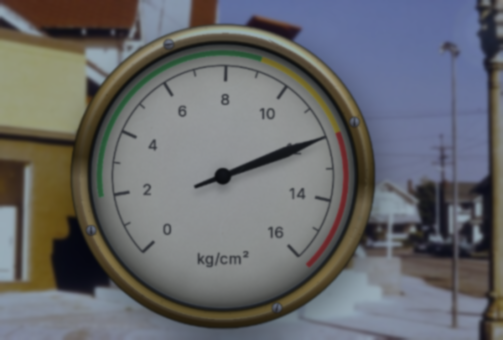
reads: 12
